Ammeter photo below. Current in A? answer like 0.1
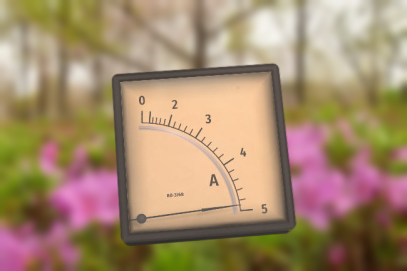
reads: 4.9
